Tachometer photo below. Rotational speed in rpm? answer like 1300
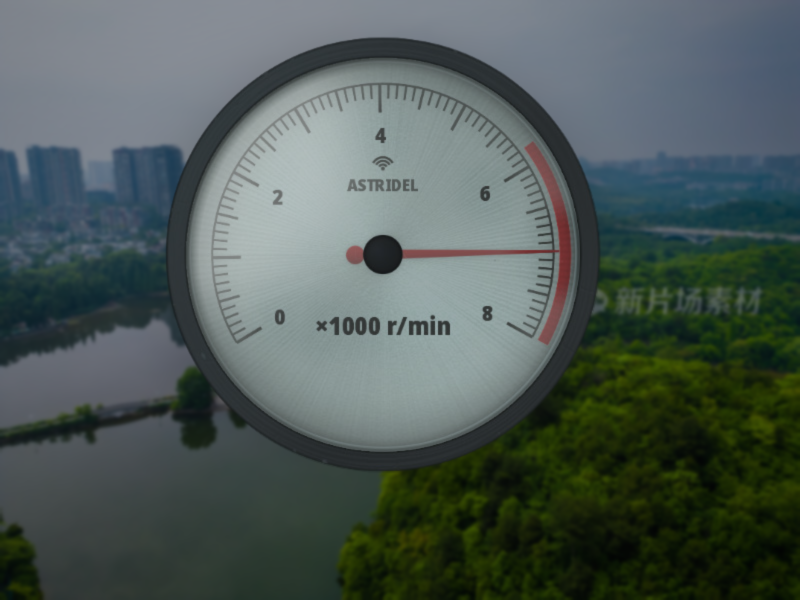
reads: 7000
